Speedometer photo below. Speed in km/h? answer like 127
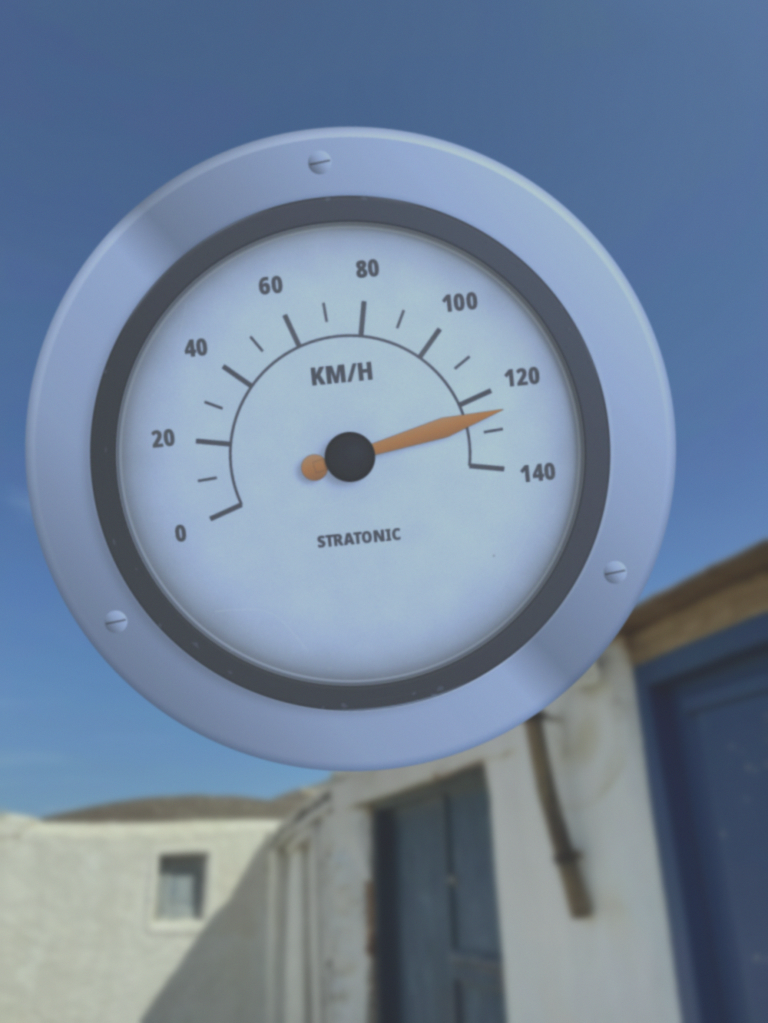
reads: 125
